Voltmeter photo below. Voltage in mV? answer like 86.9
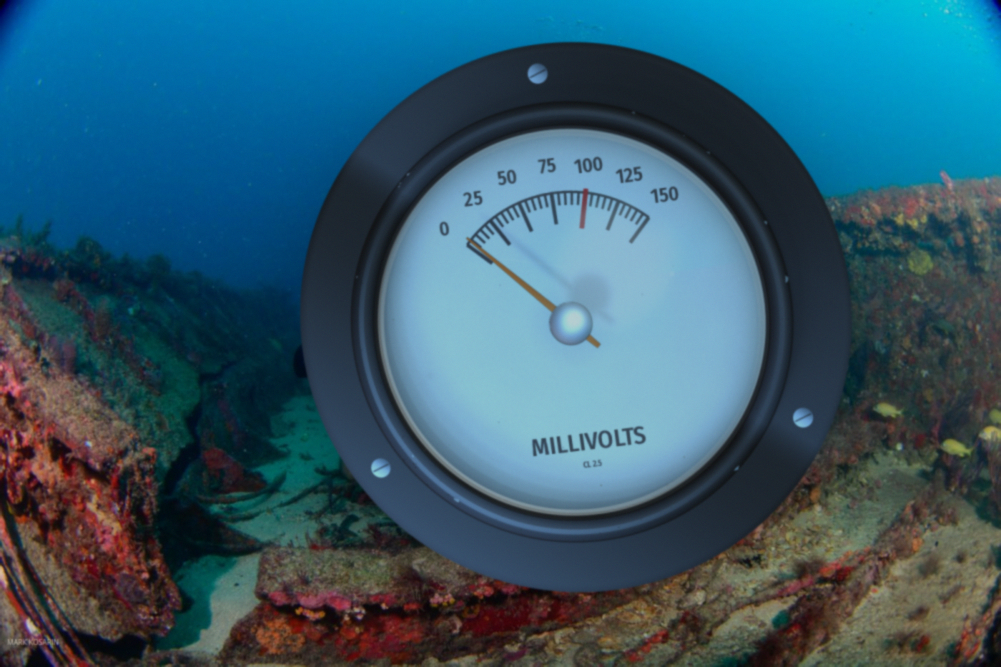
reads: 5
